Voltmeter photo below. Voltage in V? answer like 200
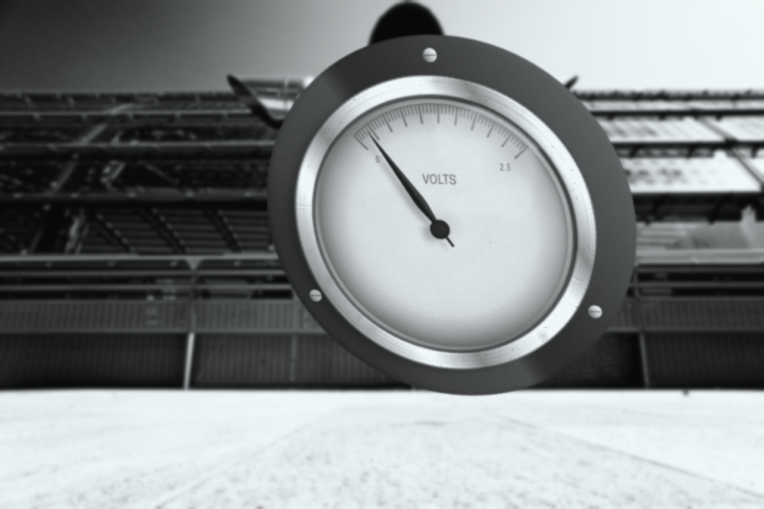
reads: 0.25
